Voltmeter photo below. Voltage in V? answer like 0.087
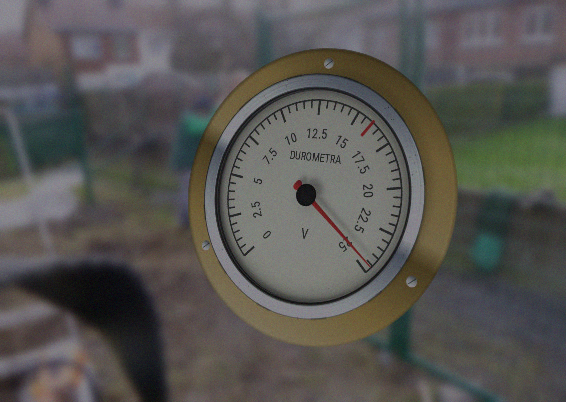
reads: 24.5
